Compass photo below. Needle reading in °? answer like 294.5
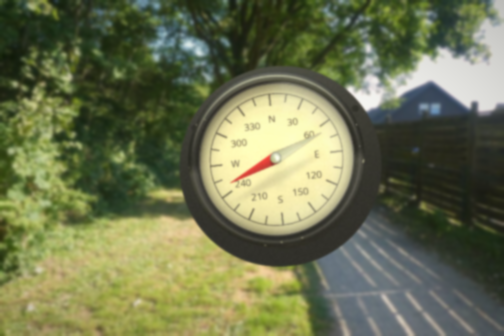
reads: 247.5
